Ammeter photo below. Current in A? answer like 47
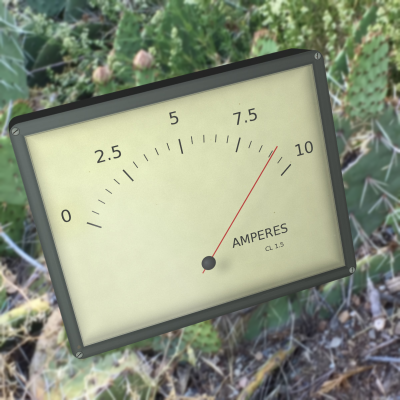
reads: 9
